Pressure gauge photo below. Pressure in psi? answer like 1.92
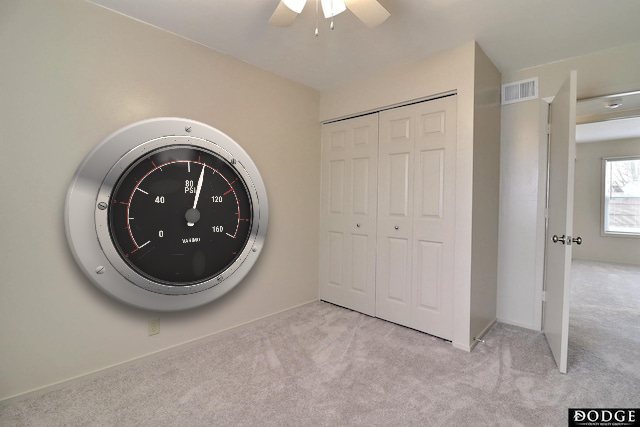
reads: 90
